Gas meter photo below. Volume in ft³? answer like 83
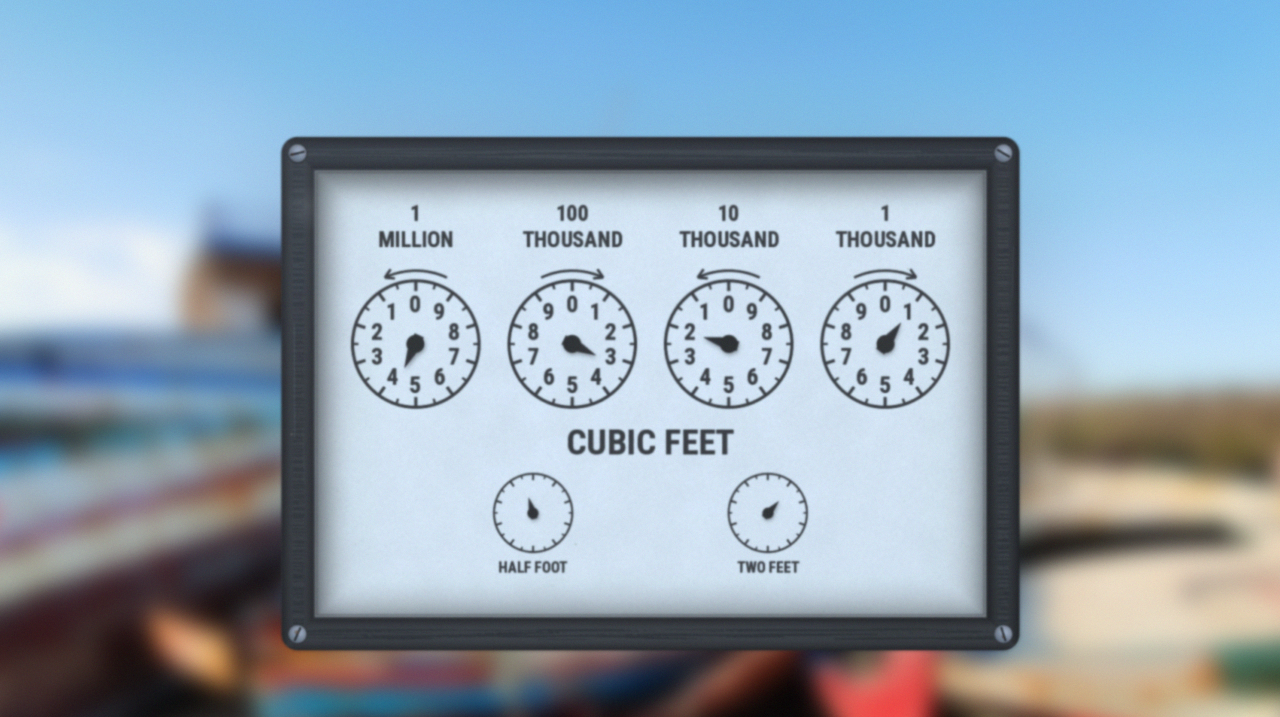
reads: 432100
